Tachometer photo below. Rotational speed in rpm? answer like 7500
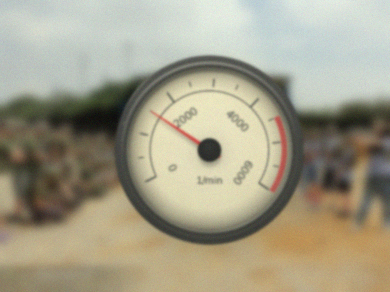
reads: 1500
